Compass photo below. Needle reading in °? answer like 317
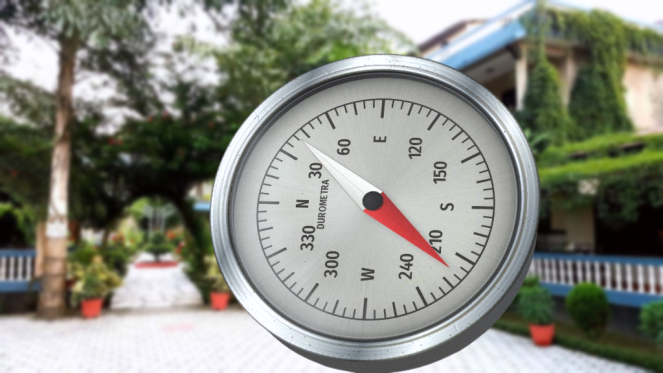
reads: 220
